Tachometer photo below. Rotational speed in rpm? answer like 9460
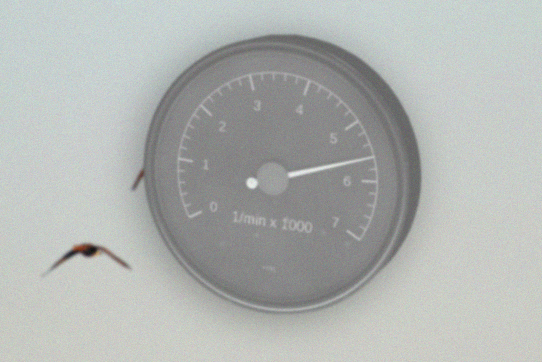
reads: 5600
